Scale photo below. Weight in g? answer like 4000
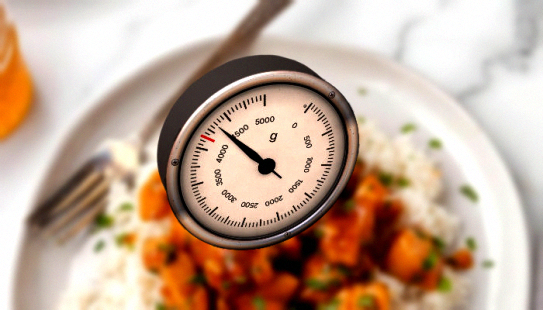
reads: 4350
